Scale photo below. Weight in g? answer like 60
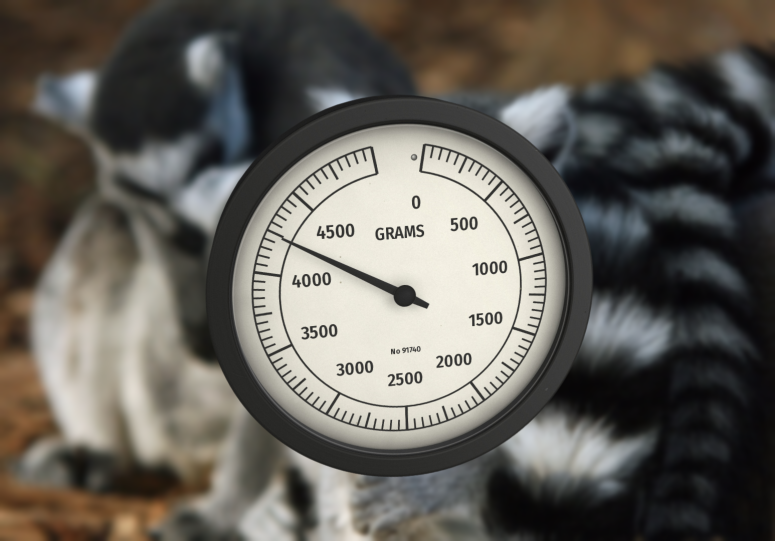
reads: 4250
